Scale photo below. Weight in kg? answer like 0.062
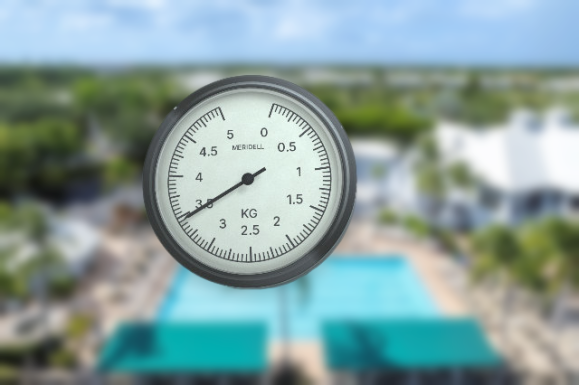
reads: 3.45
